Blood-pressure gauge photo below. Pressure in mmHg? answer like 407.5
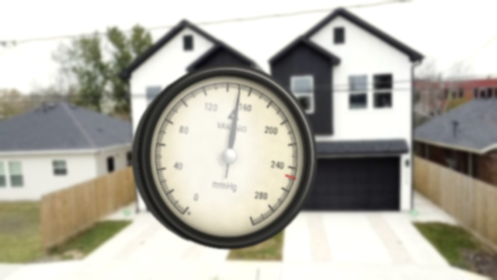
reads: 150
